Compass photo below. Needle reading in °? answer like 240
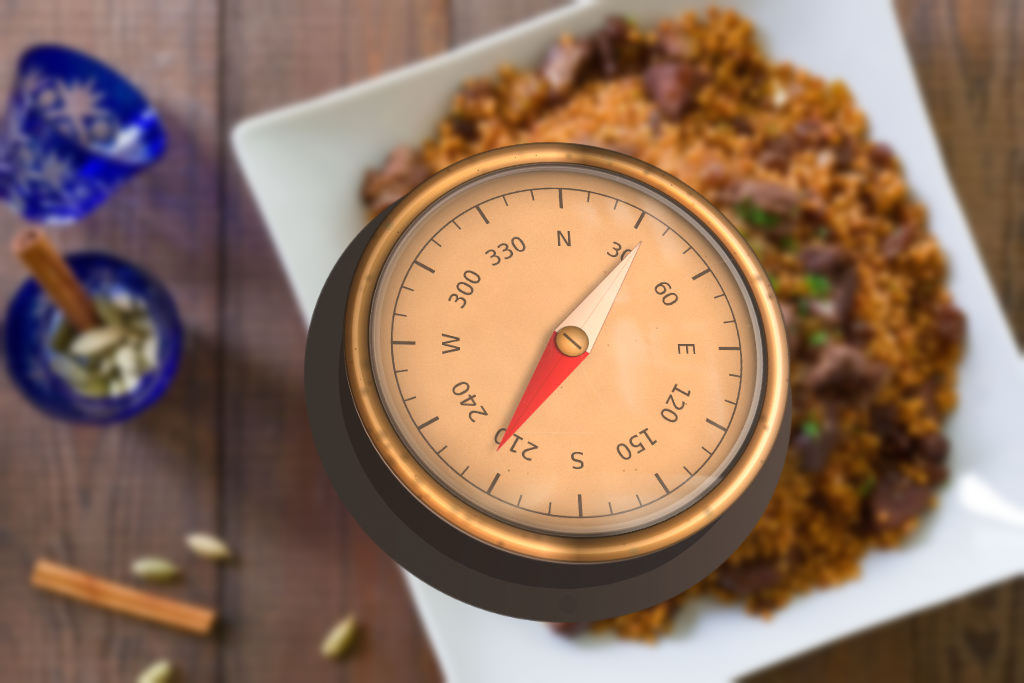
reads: 215
